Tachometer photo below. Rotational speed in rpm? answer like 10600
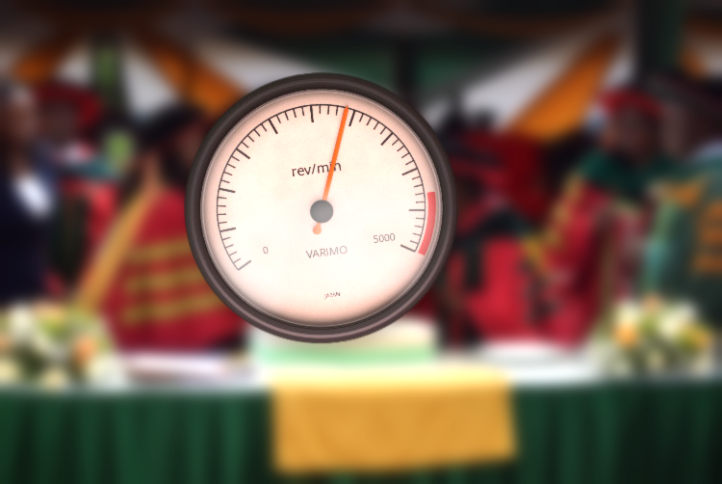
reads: 2900
